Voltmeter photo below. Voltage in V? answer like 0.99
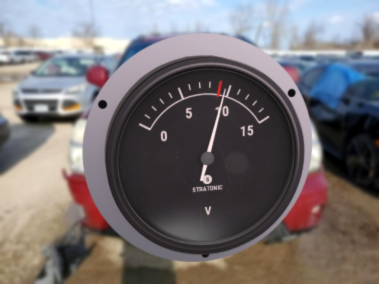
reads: 9.5
